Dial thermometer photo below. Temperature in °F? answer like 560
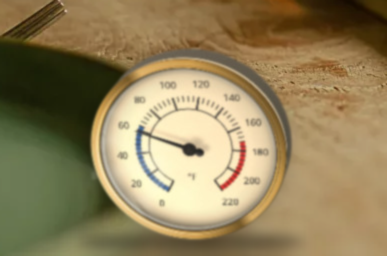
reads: 60
